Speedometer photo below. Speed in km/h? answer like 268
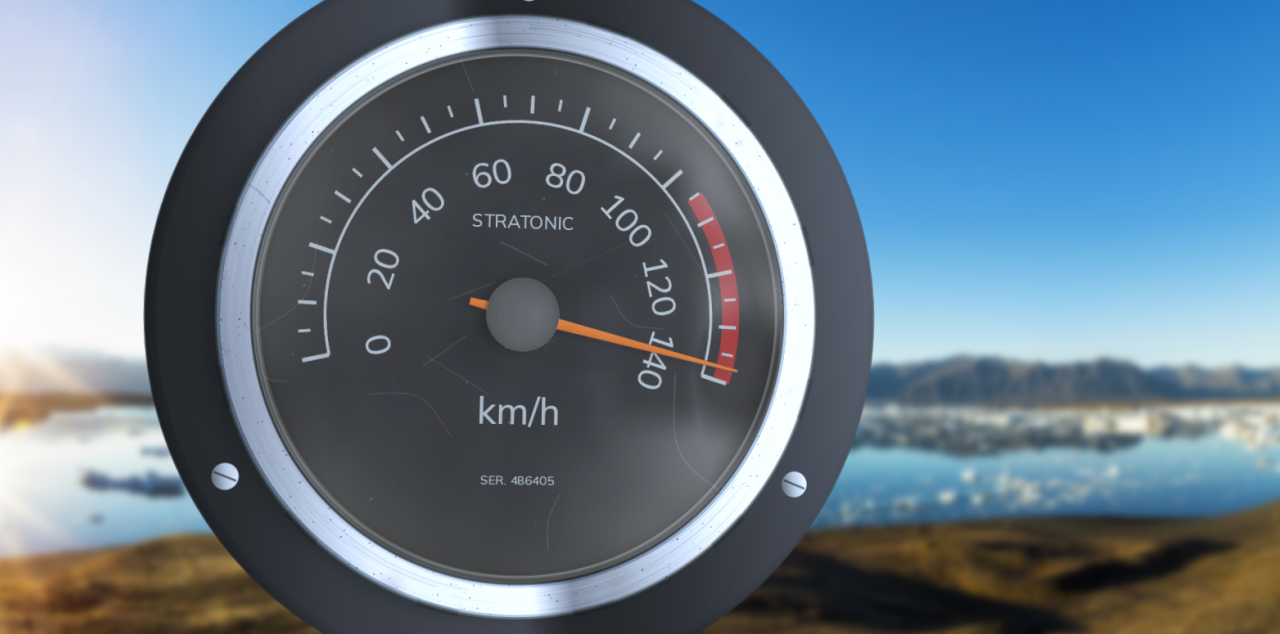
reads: 137.5
